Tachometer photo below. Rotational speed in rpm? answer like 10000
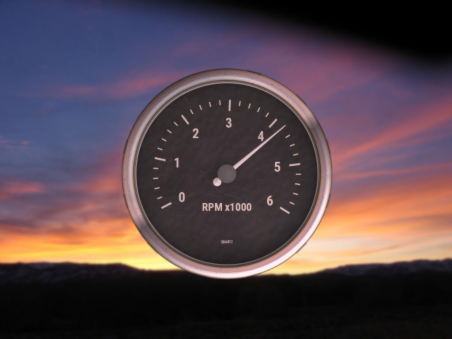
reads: 4200
